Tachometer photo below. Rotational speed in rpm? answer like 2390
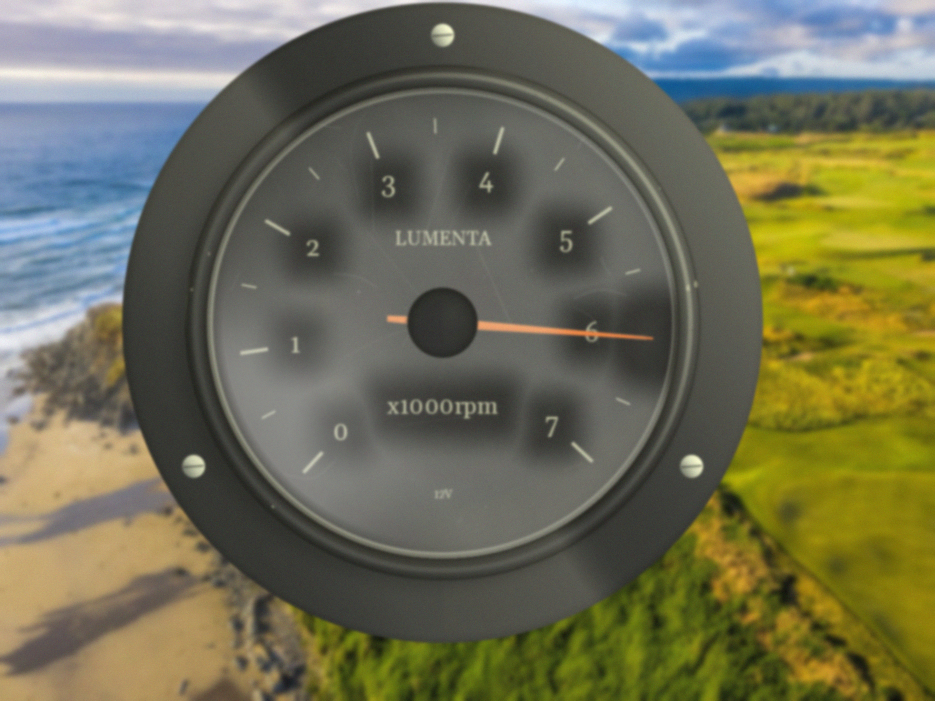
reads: 6000
